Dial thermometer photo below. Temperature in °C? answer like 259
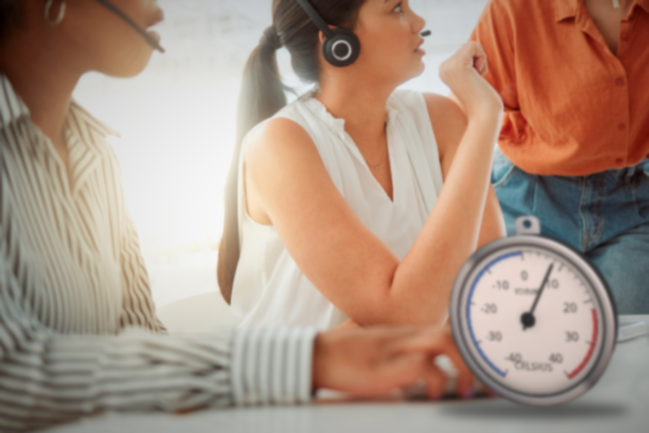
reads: 8
